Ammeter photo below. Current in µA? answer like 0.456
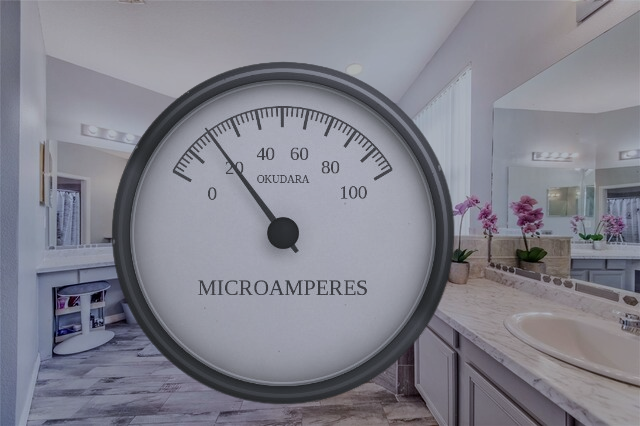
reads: 20
